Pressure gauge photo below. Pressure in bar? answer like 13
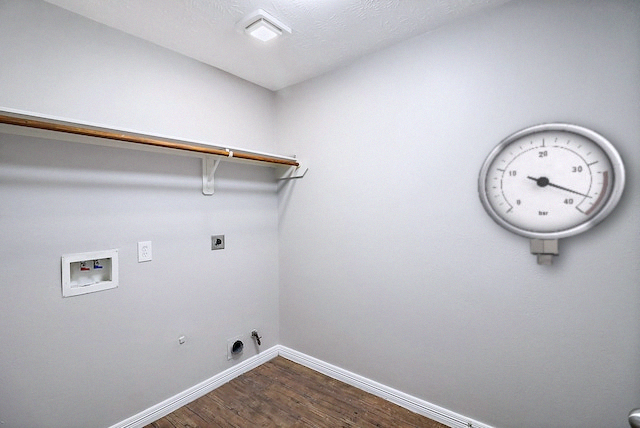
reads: 37
